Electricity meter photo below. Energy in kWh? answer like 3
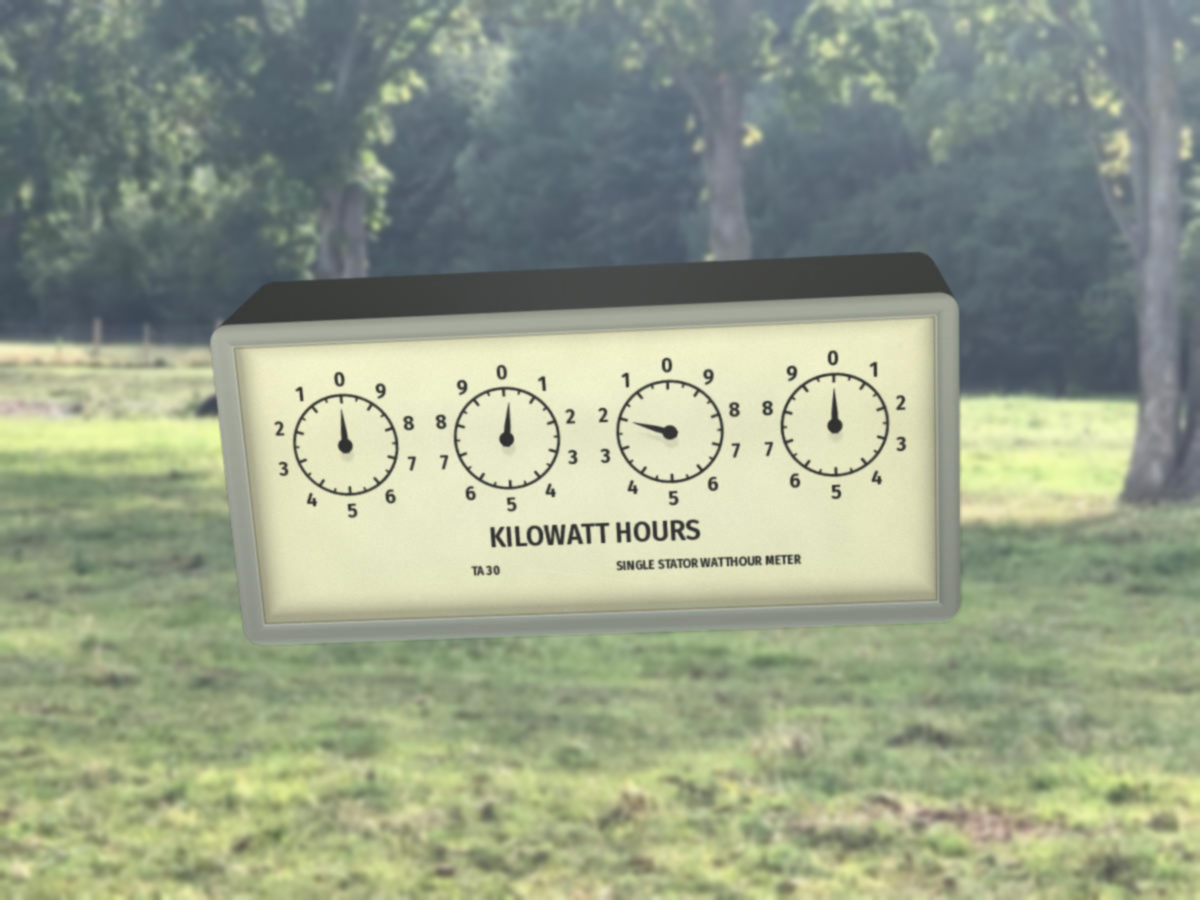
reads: 20
